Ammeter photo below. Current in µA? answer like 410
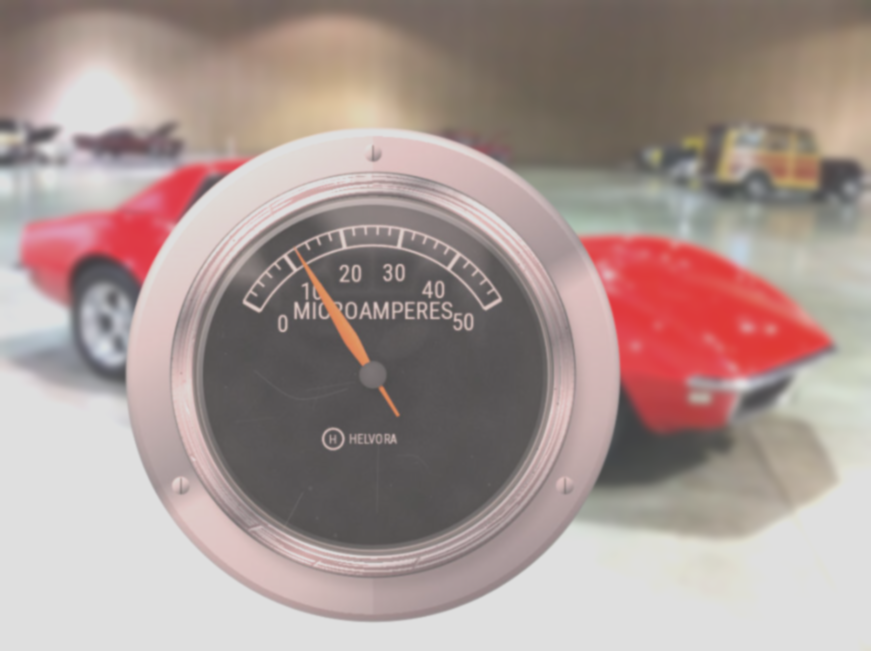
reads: 12
